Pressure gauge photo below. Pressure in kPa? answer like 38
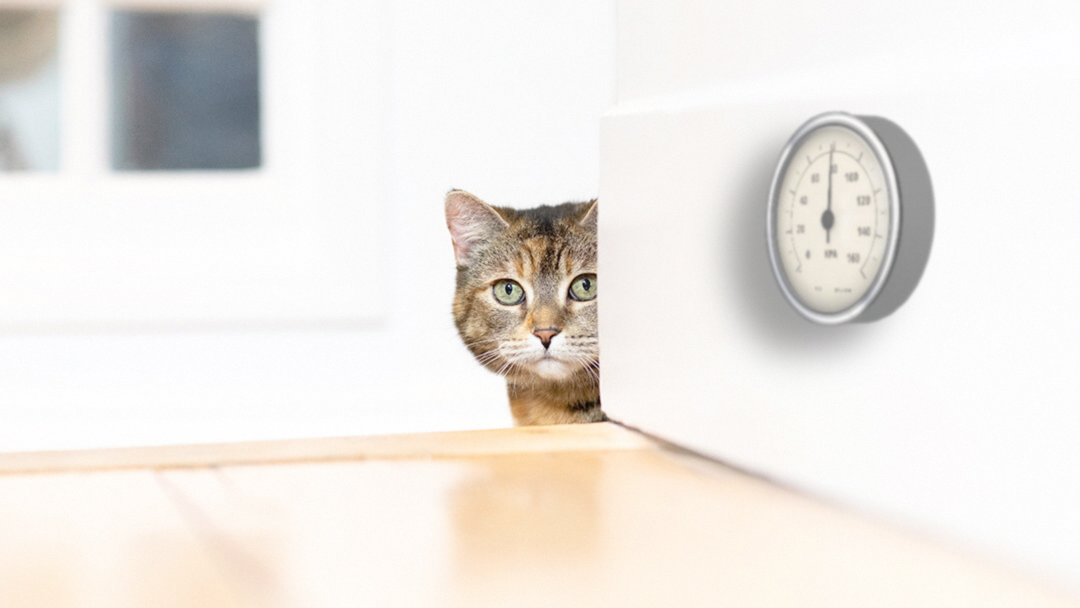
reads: 80
